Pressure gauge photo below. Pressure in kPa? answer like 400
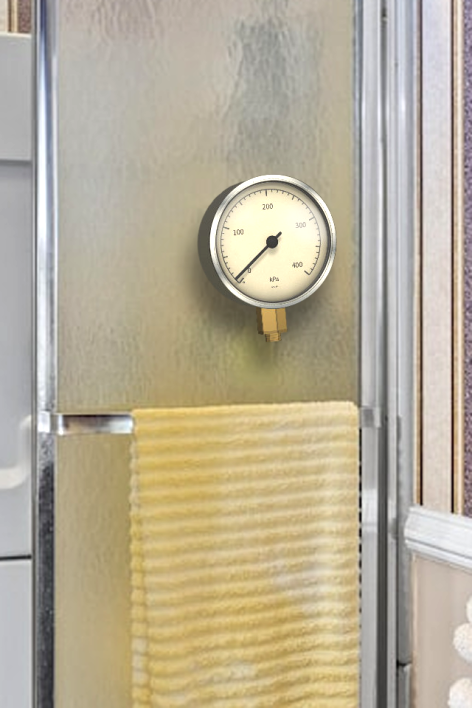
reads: 10
